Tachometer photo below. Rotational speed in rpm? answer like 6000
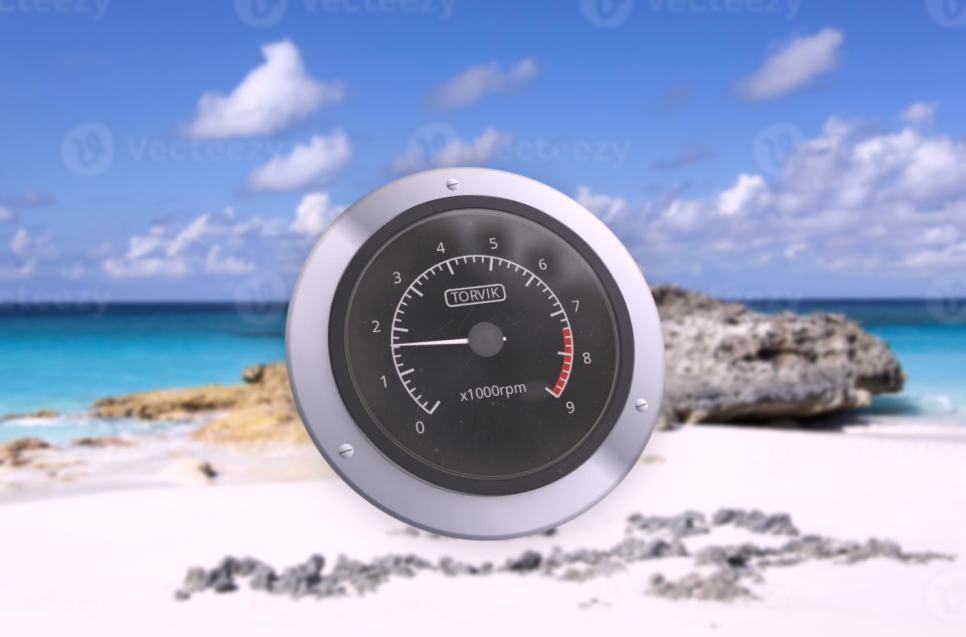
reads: 1600
